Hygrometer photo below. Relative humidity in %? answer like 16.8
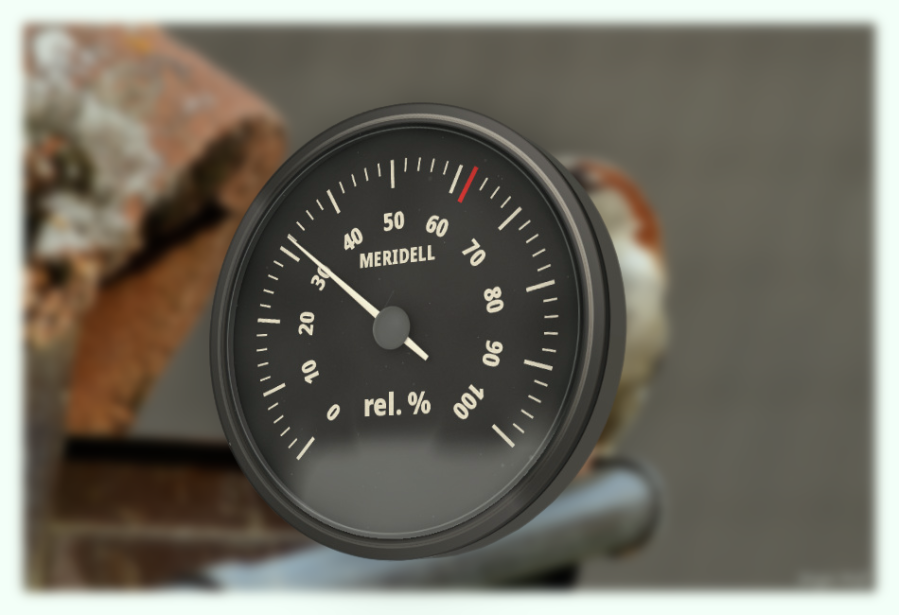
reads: 32
